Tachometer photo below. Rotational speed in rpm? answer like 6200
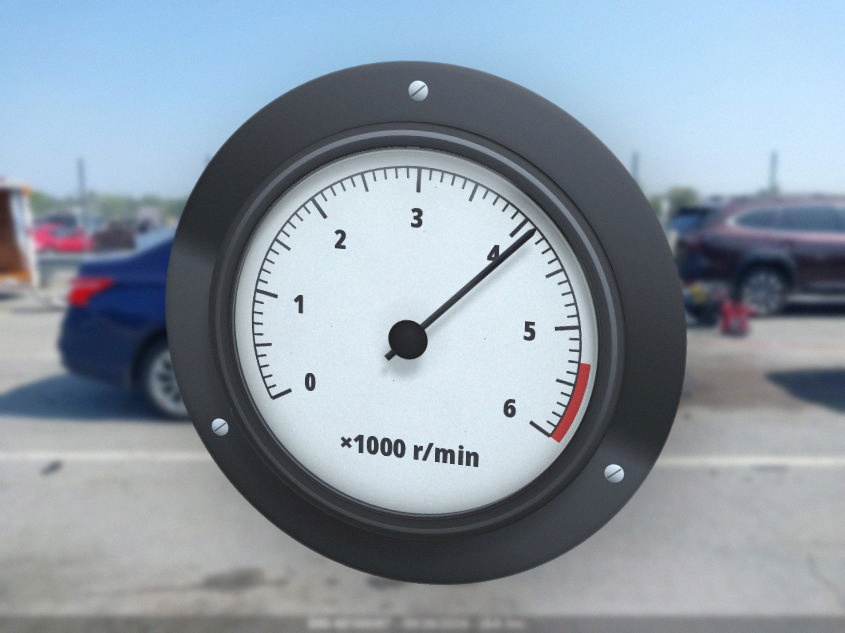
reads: 4100
